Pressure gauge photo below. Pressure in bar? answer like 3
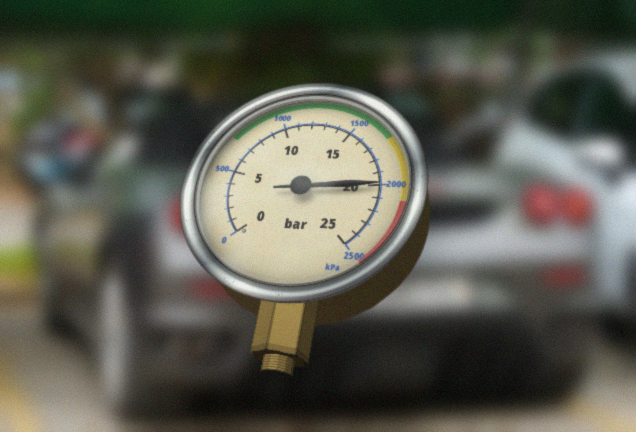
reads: 20
